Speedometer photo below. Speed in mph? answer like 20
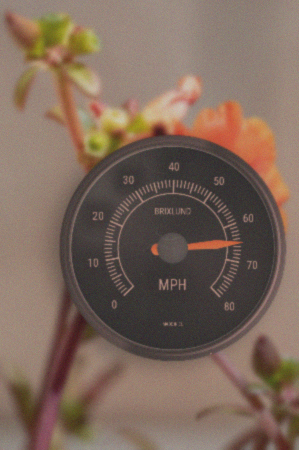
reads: 65
